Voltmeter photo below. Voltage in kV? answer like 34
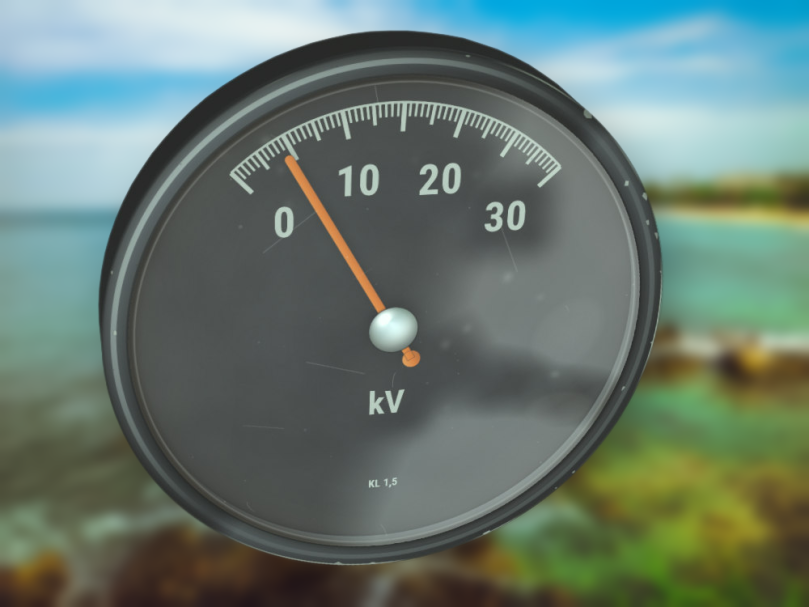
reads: 4.5
